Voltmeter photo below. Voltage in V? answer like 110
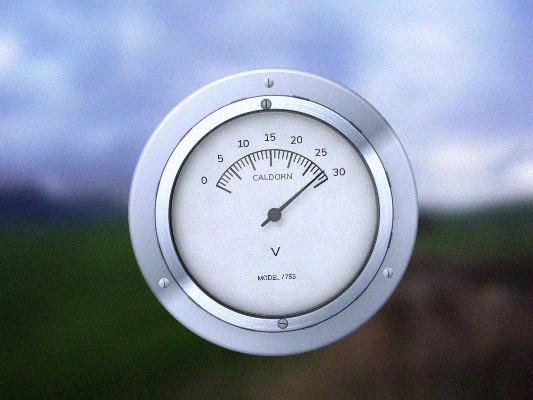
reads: 28
